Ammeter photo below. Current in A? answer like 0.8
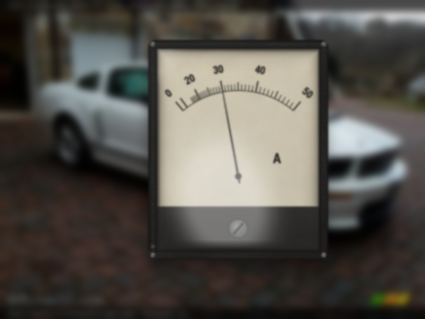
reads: 30
